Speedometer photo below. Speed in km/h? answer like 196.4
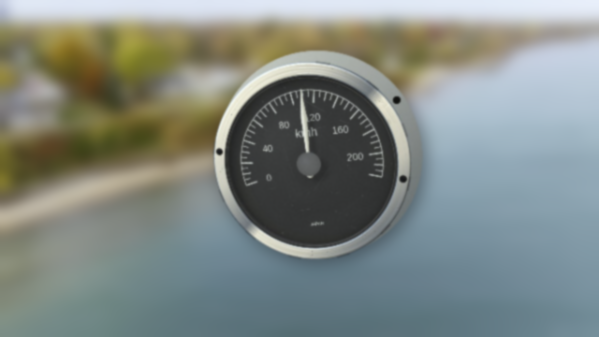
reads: 110
